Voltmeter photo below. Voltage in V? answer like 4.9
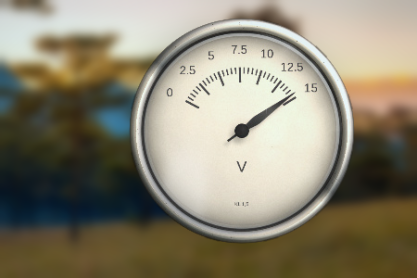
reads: 14.5
